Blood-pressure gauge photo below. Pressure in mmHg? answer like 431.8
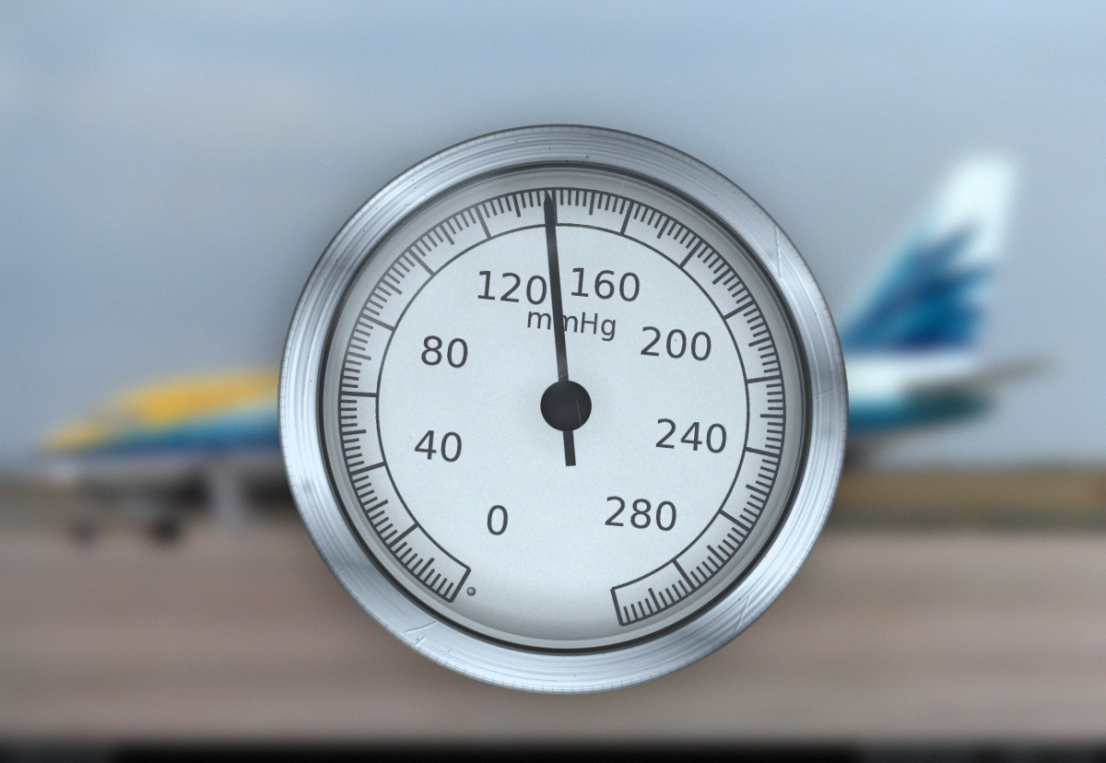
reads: 138
